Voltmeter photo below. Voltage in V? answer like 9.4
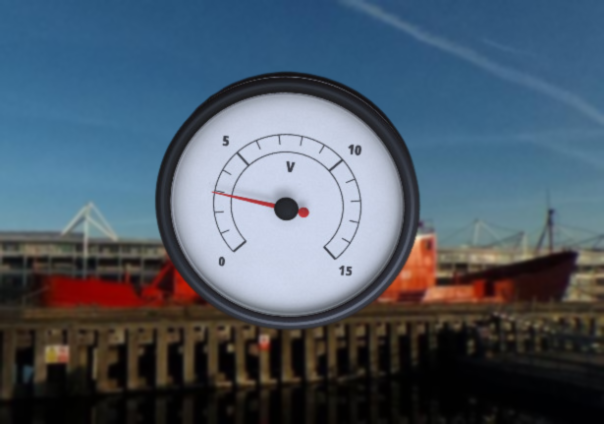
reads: 3
